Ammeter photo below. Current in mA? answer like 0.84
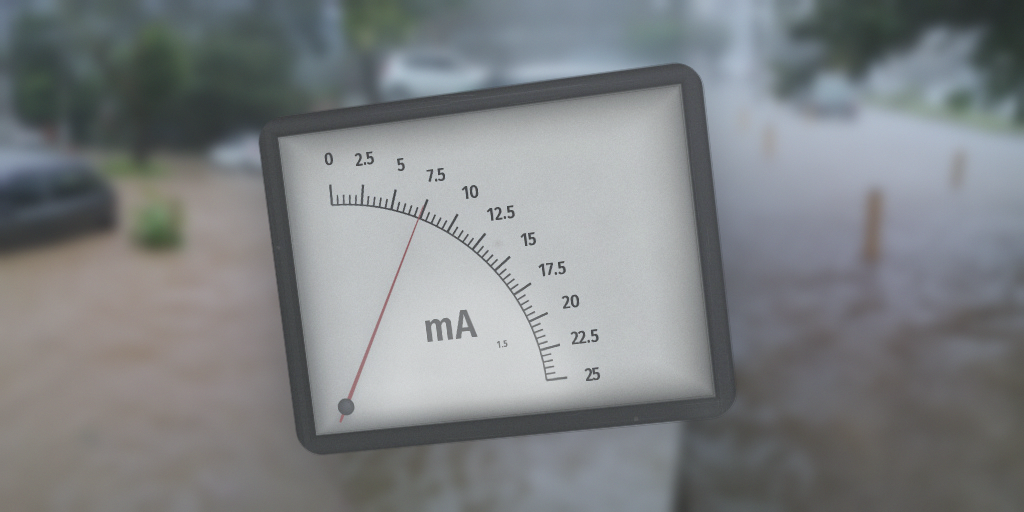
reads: 7.5
